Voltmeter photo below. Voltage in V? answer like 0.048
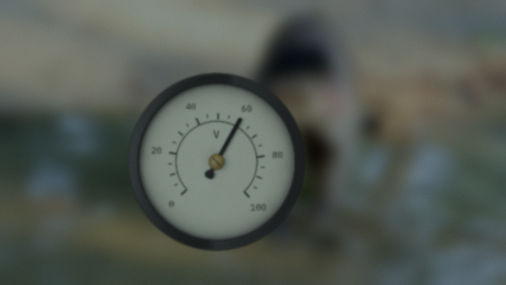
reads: 60
